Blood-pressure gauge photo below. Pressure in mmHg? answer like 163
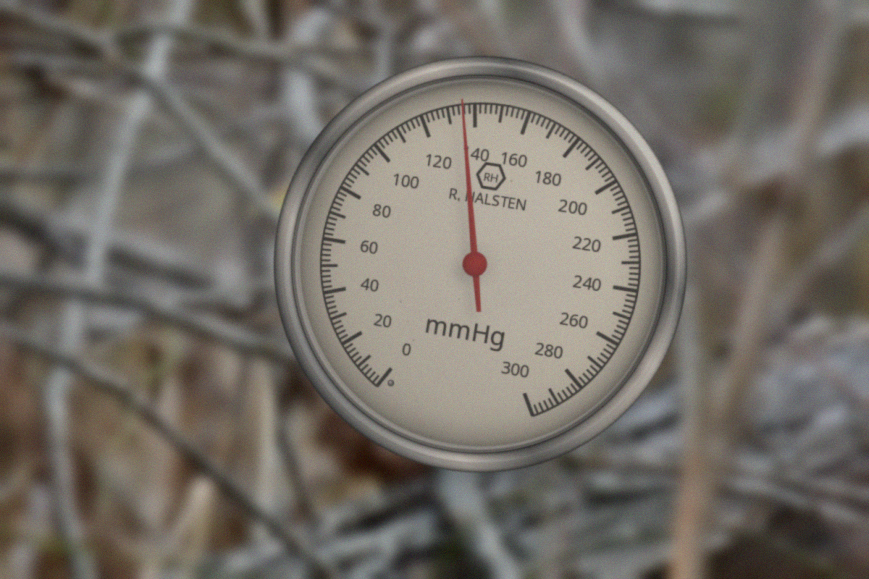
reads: 136
